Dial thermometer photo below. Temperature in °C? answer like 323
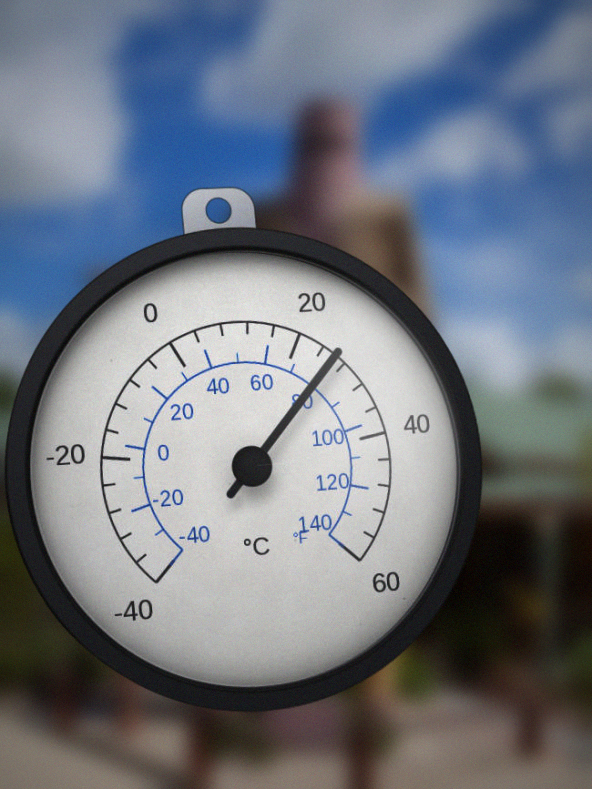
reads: 26
